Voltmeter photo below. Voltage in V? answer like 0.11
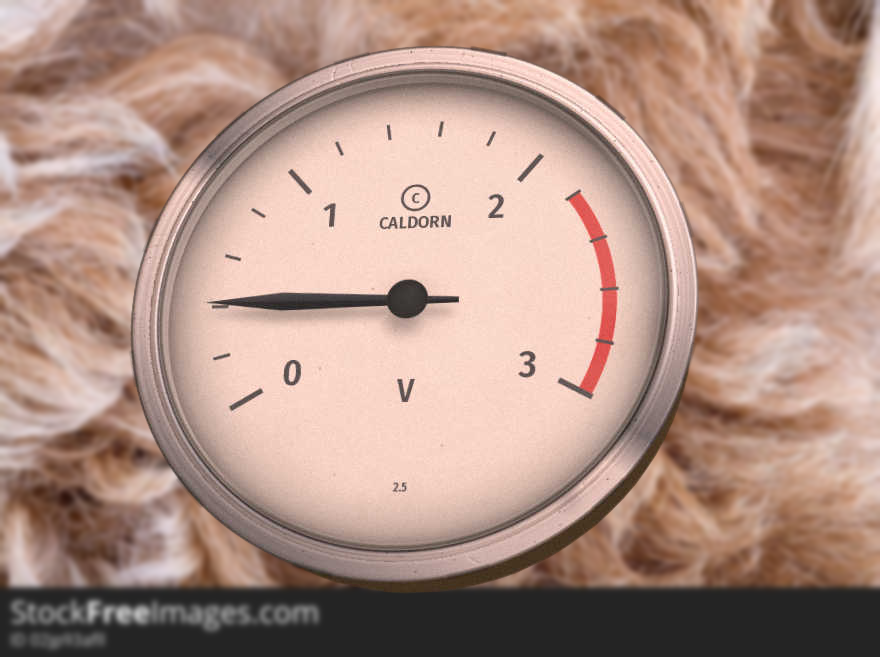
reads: 0.4
